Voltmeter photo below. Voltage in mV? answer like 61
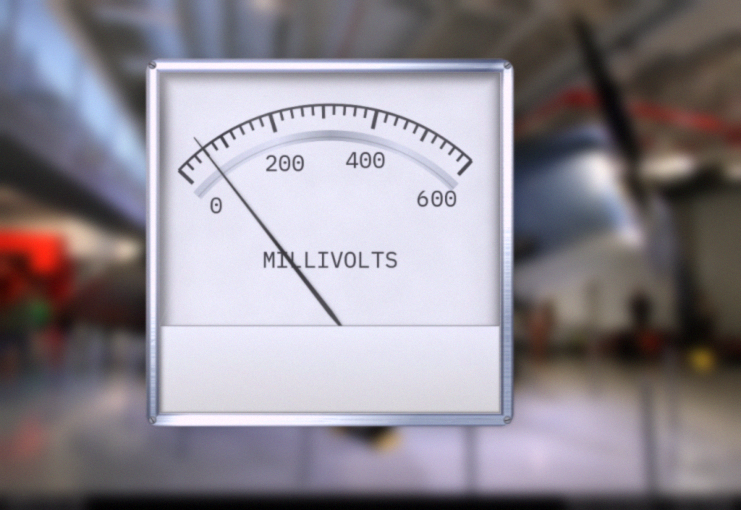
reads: 60
